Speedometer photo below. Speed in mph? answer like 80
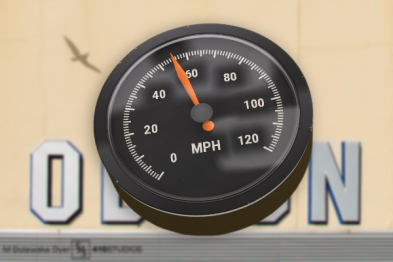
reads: 55
